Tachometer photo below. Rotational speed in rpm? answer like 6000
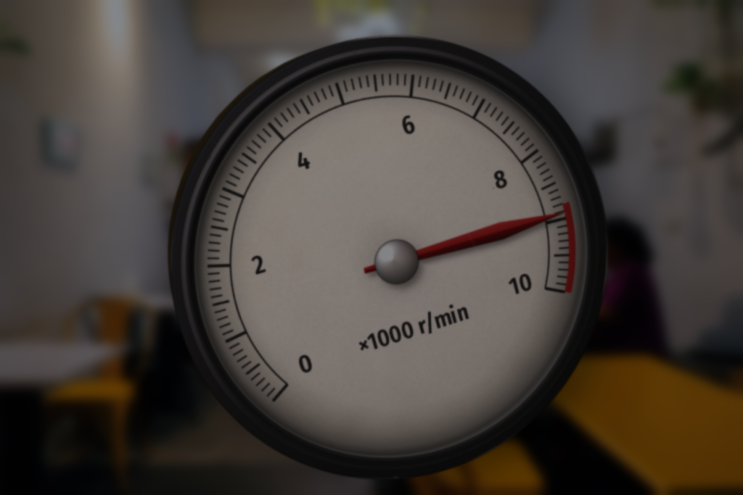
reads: 8900
